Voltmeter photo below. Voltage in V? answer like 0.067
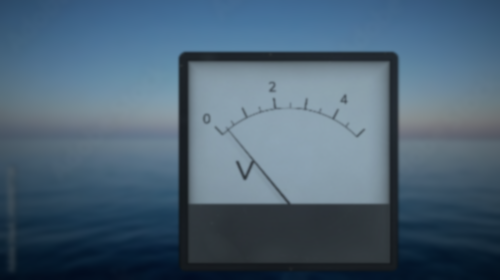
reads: 0.25
